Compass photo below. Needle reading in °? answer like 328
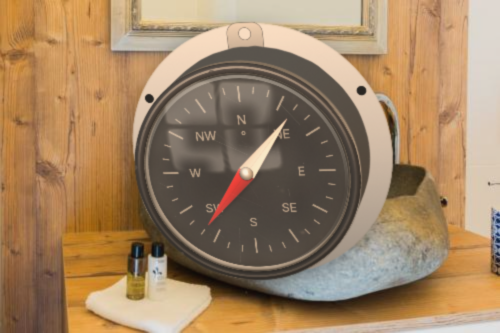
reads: 220
